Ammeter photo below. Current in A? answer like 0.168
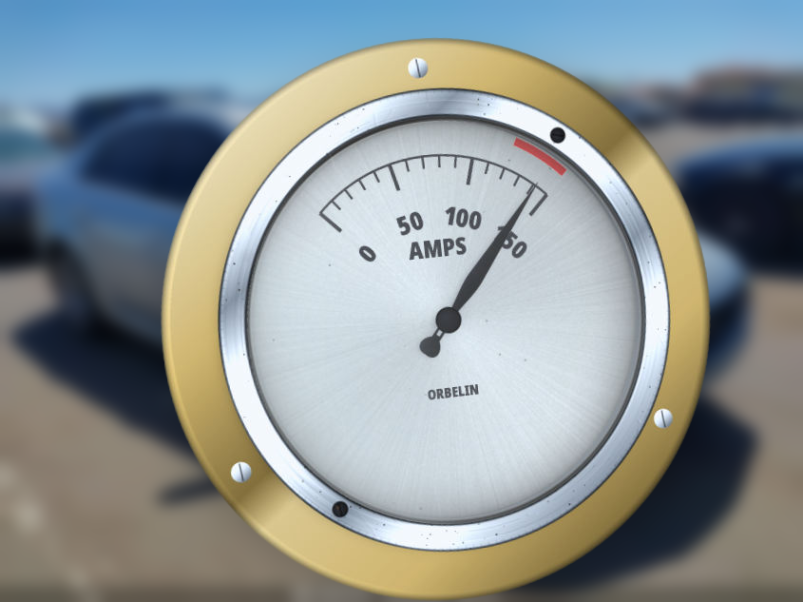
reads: 140
